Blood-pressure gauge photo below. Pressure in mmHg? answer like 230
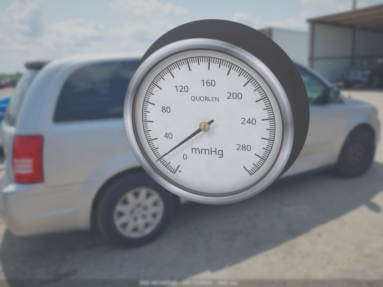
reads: 20
